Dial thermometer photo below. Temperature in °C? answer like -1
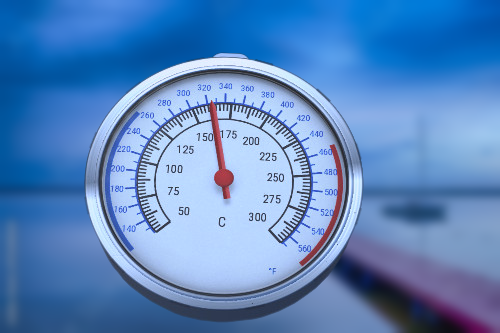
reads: 162.5
